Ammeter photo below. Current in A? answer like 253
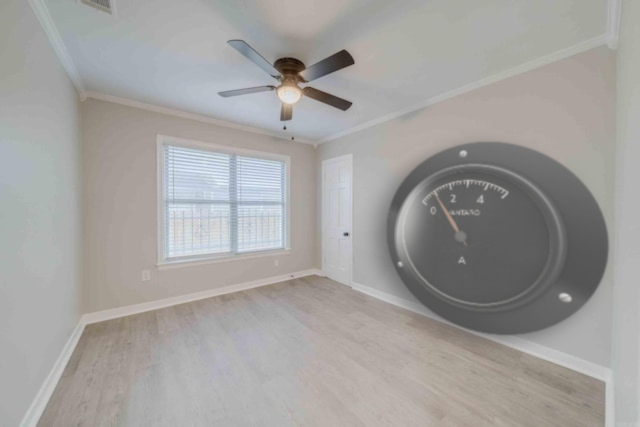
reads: 1
